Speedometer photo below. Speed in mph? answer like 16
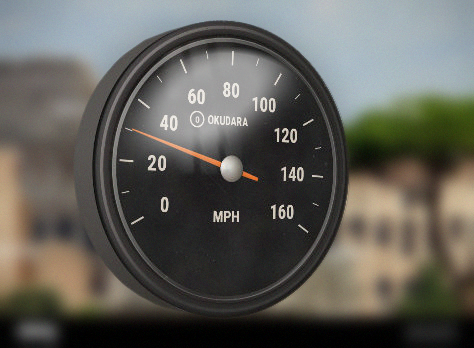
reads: 30
